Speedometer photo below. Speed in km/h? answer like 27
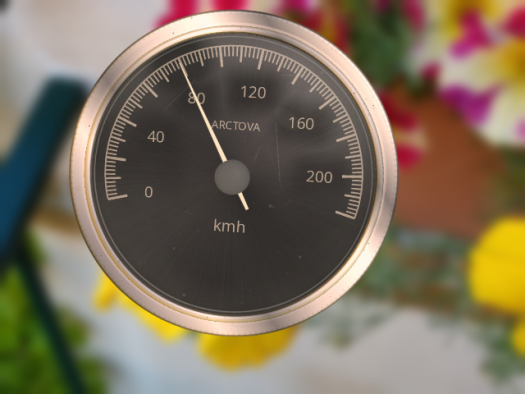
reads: 80
